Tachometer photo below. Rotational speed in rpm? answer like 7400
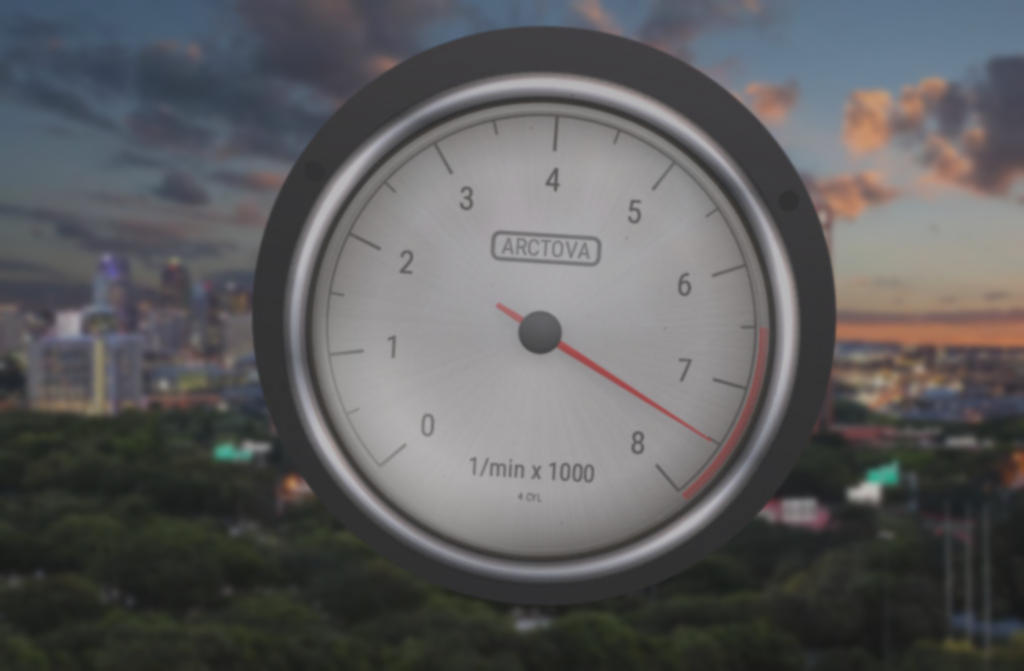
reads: 7500
